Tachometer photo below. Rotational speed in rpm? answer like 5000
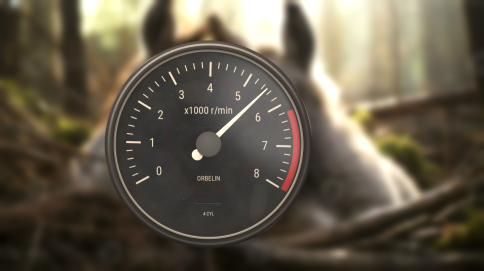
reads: 5500
